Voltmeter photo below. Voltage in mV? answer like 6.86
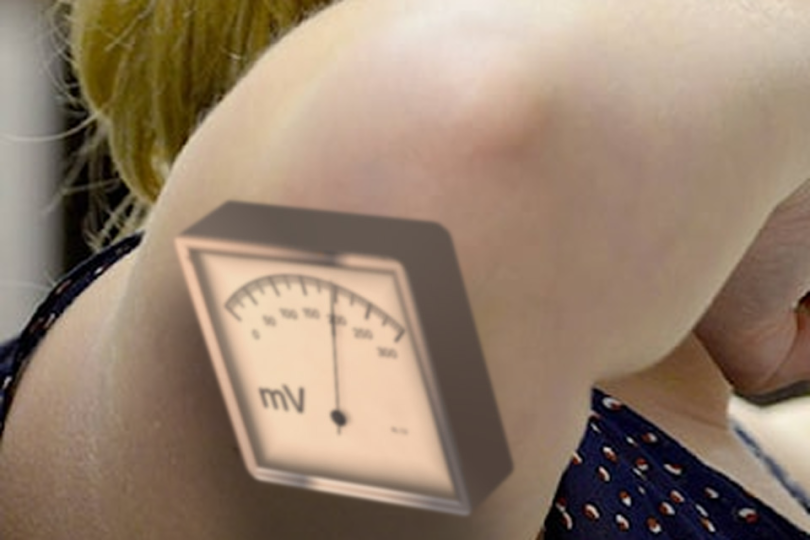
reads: 200
